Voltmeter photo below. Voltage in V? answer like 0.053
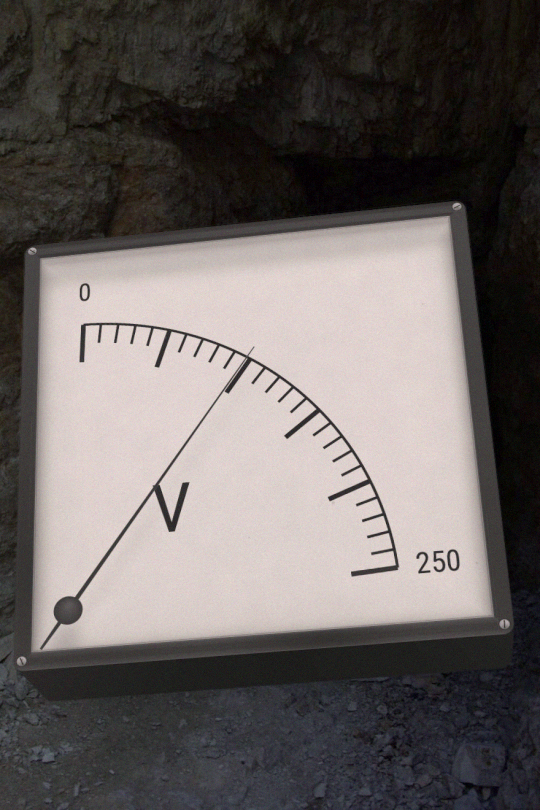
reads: 100
